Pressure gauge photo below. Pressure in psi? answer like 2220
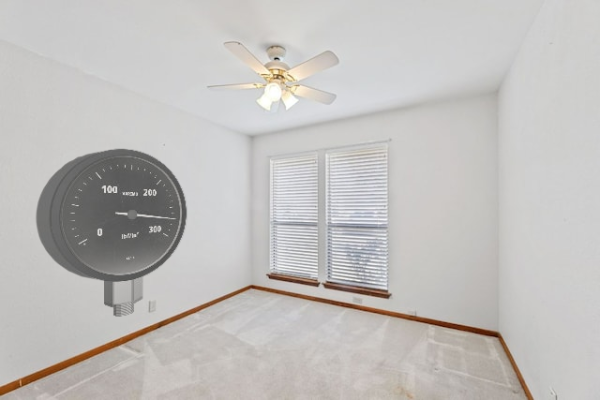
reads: 270
